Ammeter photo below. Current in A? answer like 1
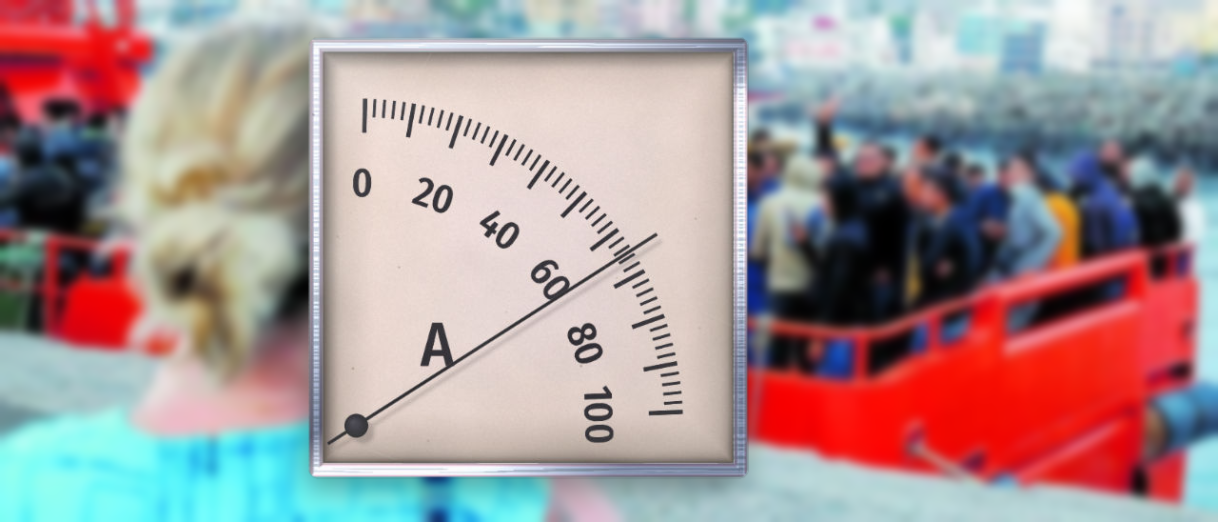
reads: 65
